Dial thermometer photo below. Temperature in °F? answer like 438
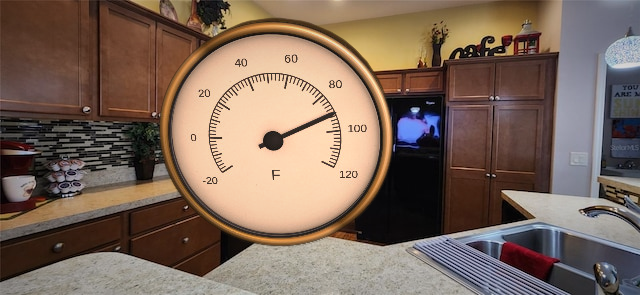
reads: 90
